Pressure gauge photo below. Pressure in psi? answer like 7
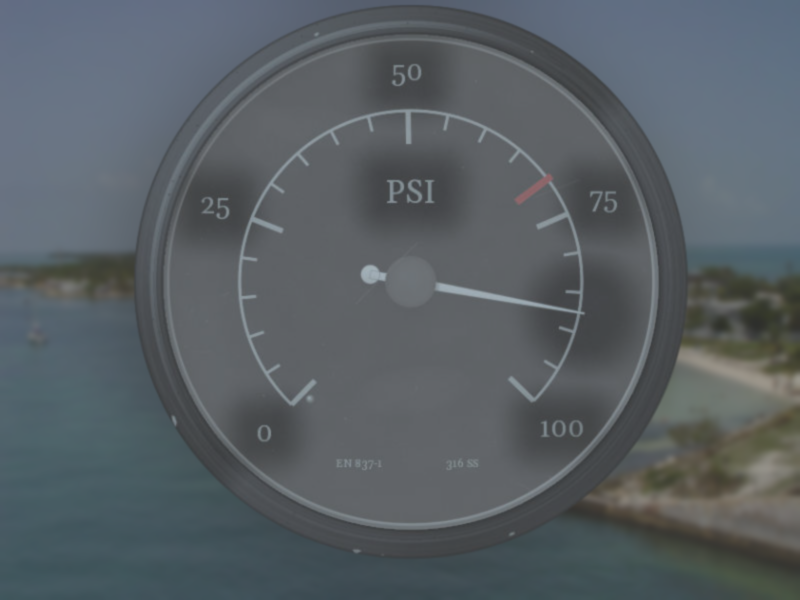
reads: 87.5
